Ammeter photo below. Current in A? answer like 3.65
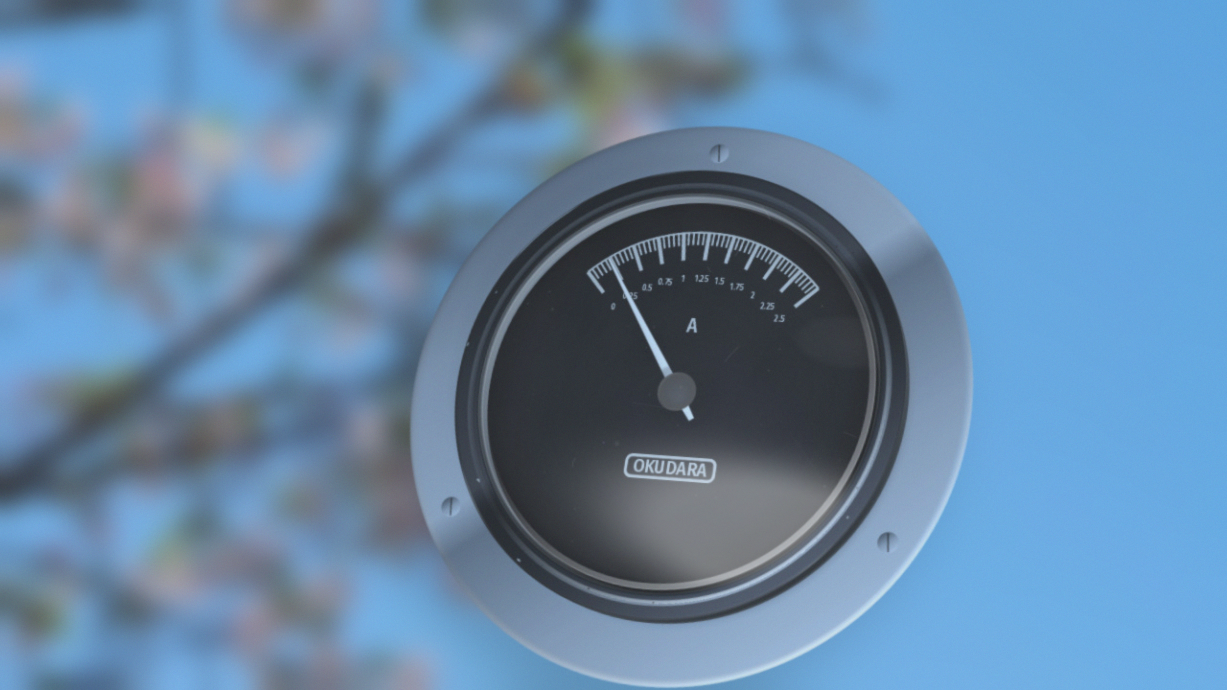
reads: 0.25
